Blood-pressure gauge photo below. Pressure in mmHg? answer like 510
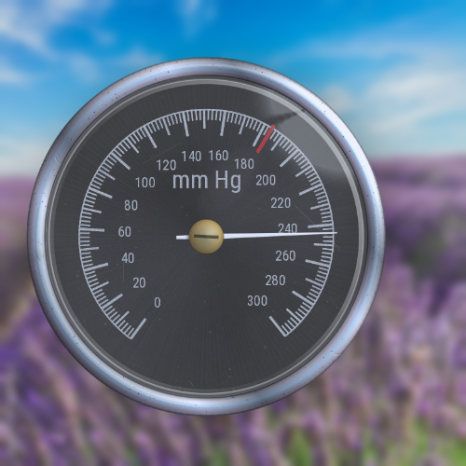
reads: 244
